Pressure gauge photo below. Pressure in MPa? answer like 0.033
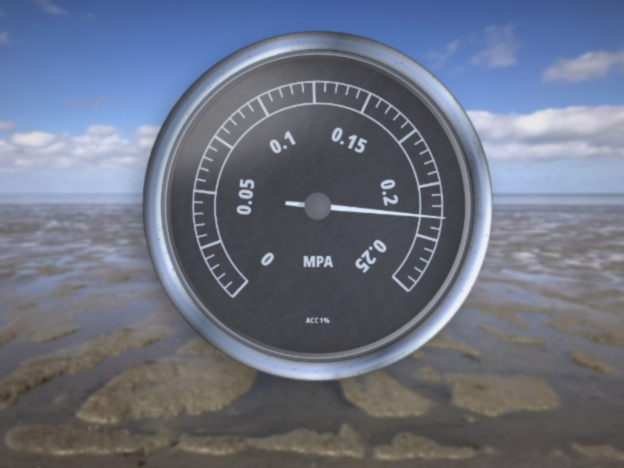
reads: 0.215
